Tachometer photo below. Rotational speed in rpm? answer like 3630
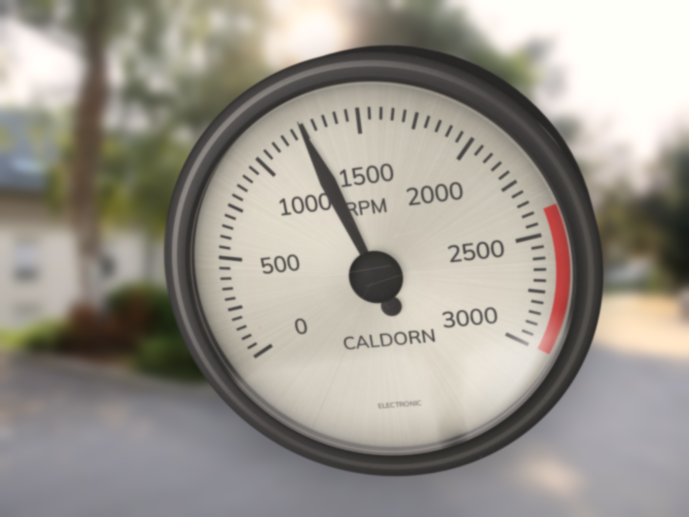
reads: 1250
